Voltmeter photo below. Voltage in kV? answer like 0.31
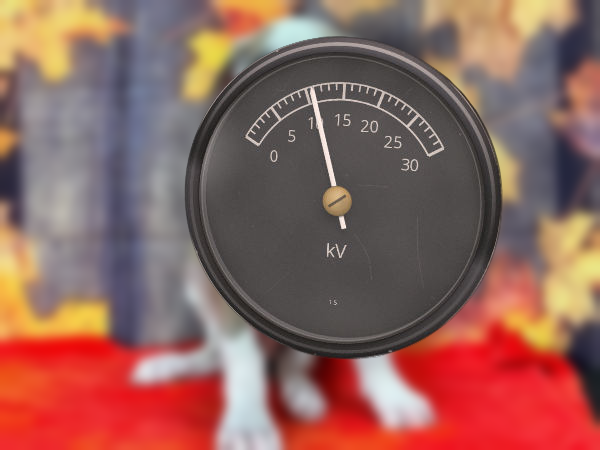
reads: 11
